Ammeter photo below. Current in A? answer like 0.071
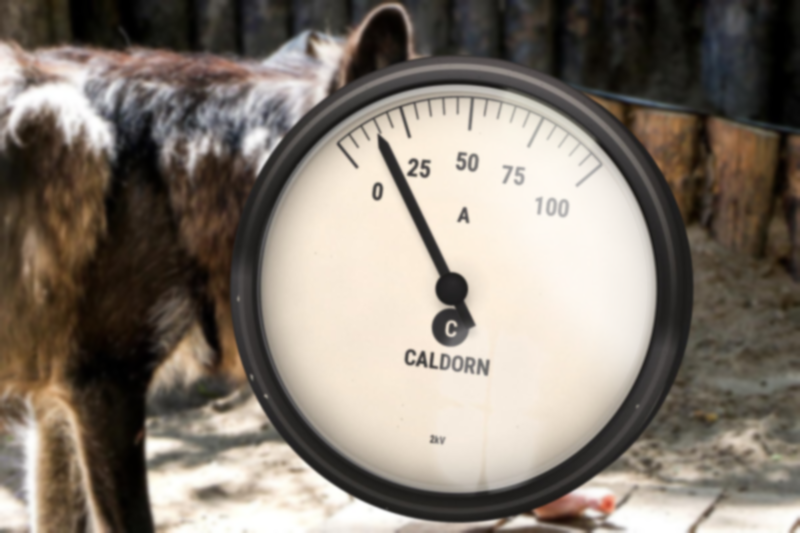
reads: 15
